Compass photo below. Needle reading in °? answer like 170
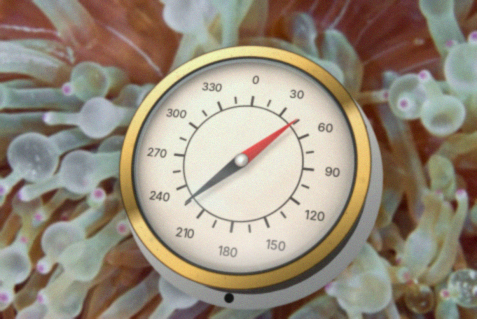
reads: 45
